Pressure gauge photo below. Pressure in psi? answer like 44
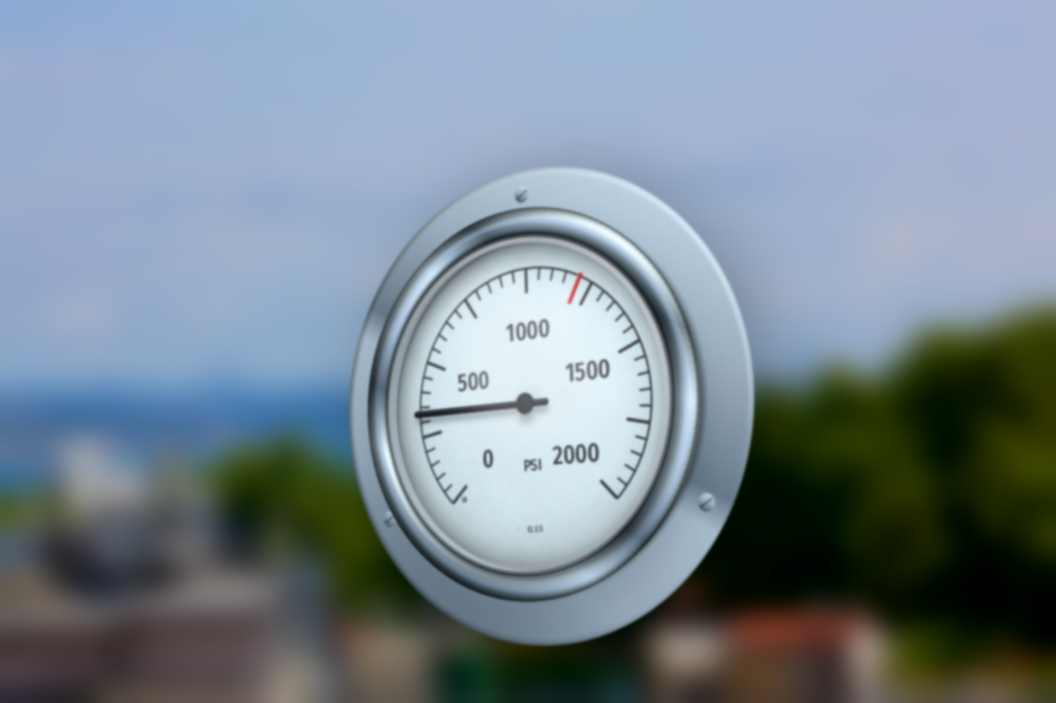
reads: 325
